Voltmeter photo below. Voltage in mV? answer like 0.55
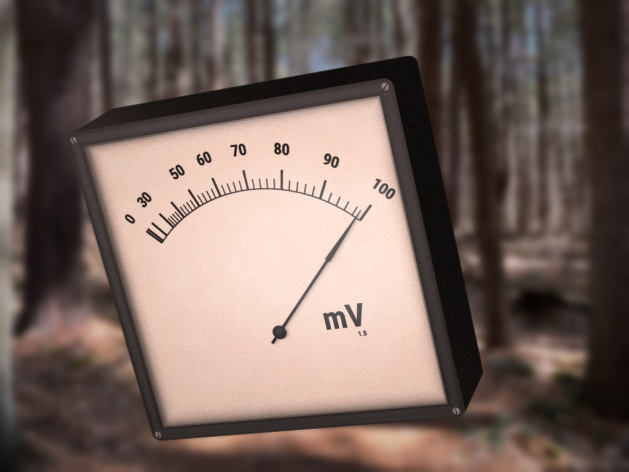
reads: 99
